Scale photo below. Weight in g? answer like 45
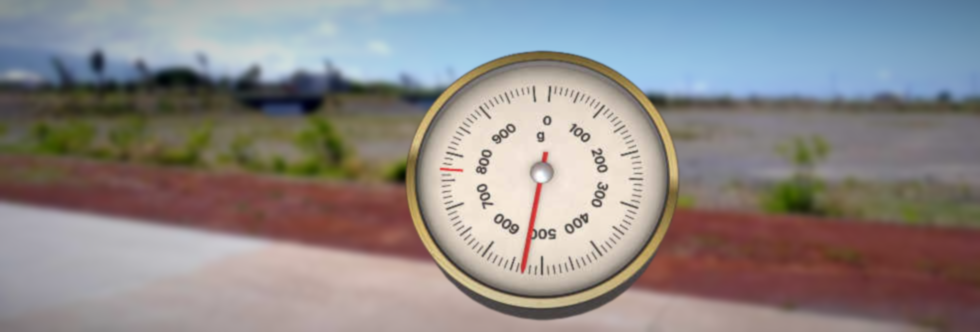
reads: 530
